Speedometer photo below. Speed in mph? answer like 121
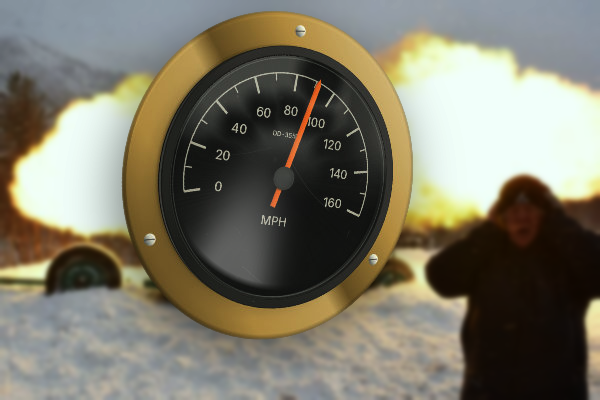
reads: 90
